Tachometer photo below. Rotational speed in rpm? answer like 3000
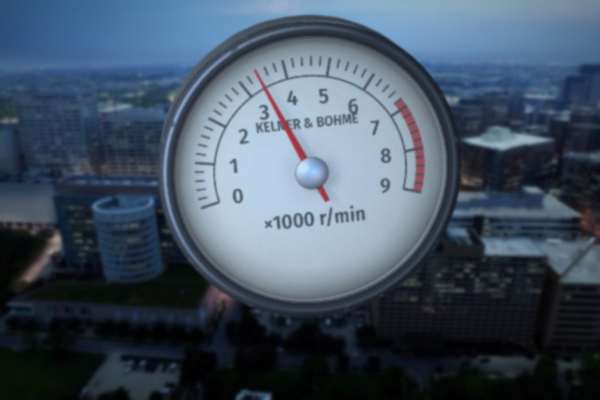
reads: 3400
